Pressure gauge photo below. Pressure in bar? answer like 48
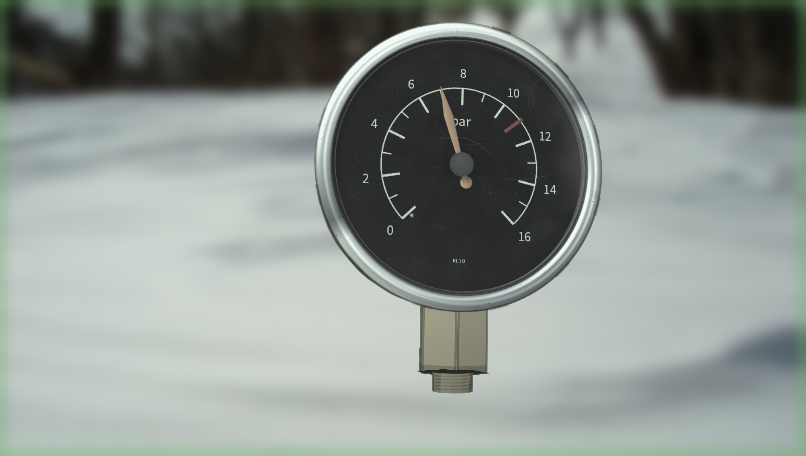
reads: 7
